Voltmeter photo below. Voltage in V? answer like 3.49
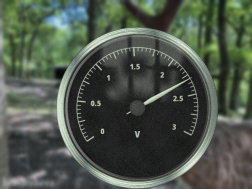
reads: 2.3
